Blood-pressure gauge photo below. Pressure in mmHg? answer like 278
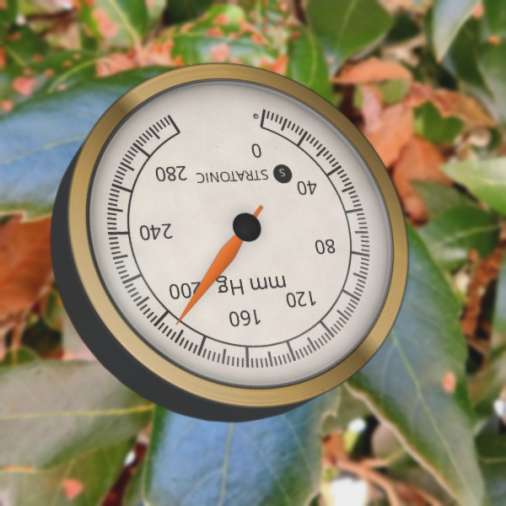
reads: 194
